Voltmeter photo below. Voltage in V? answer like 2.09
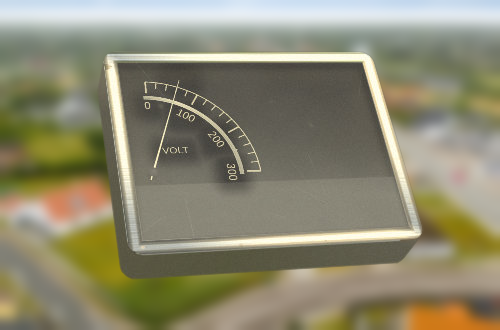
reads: 60
